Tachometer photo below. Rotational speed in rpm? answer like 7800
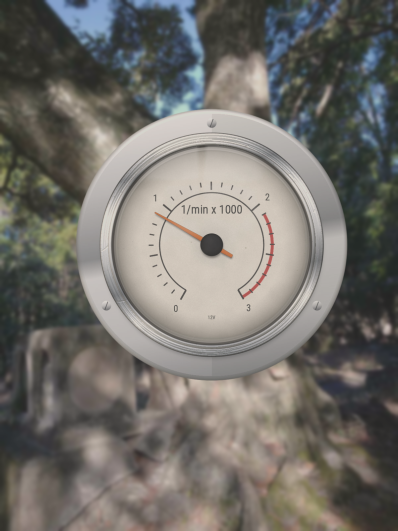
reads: 900
